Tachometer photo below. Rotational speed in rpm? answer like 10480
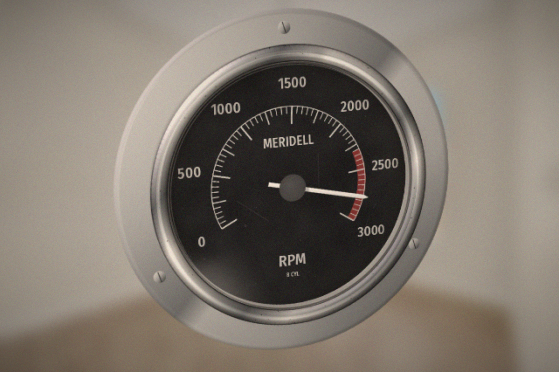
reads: 2750
